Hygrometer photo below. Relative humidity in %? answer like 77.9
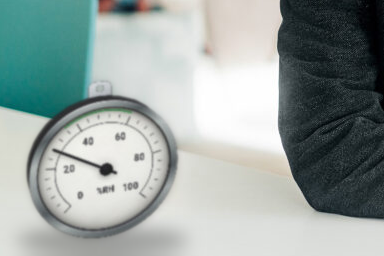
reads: 28
